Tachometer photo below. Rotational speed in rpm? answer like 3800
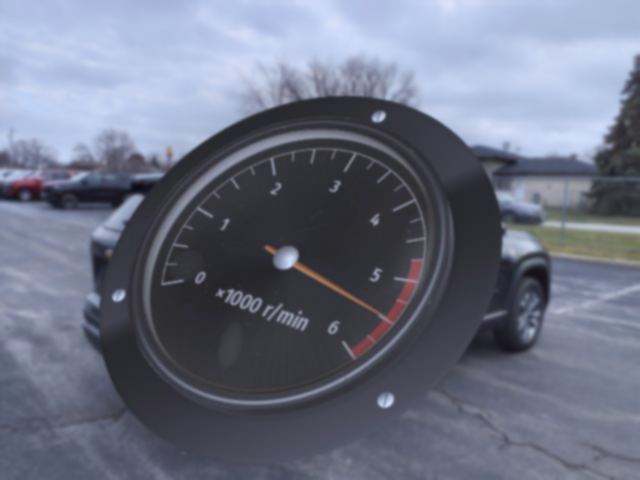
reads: 5500
